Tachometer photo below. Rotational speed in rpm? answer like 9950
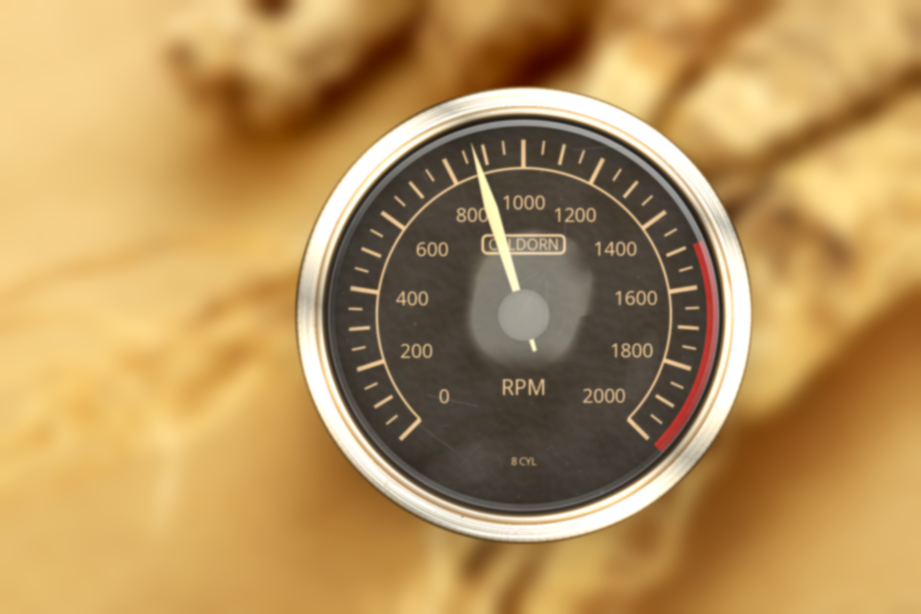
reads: 875
